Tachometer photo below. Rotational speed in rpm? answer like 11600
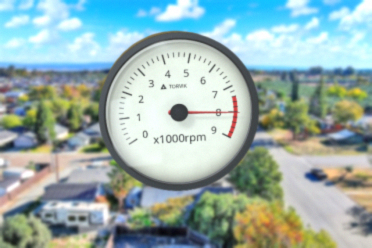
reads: 8000
